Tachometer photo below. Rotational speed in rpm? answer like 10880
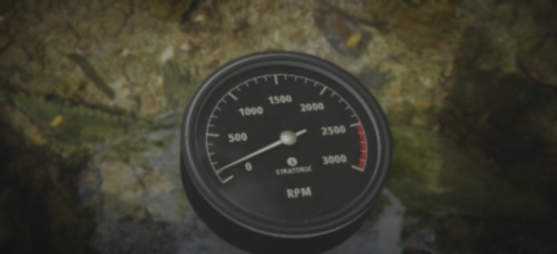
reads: 100
